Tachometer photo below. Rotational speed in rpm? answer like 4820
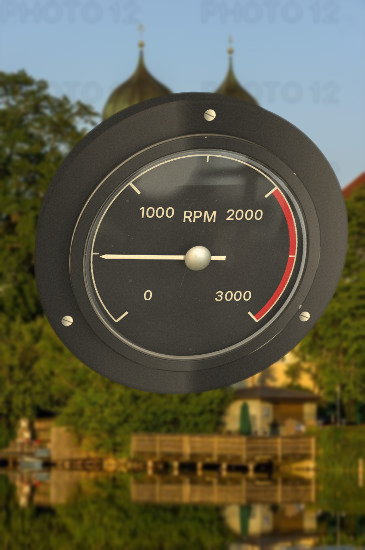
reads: 500
